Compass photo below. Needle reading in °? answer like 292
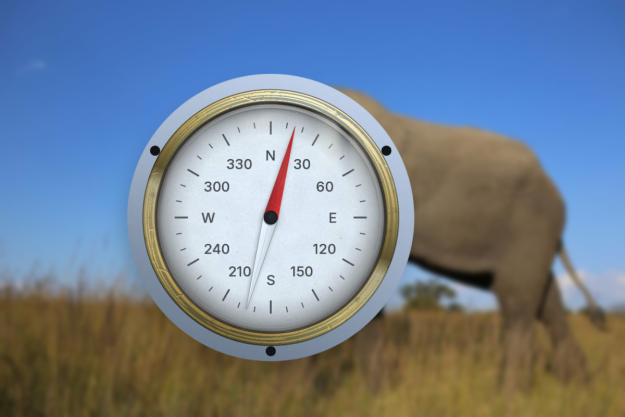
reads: 15
